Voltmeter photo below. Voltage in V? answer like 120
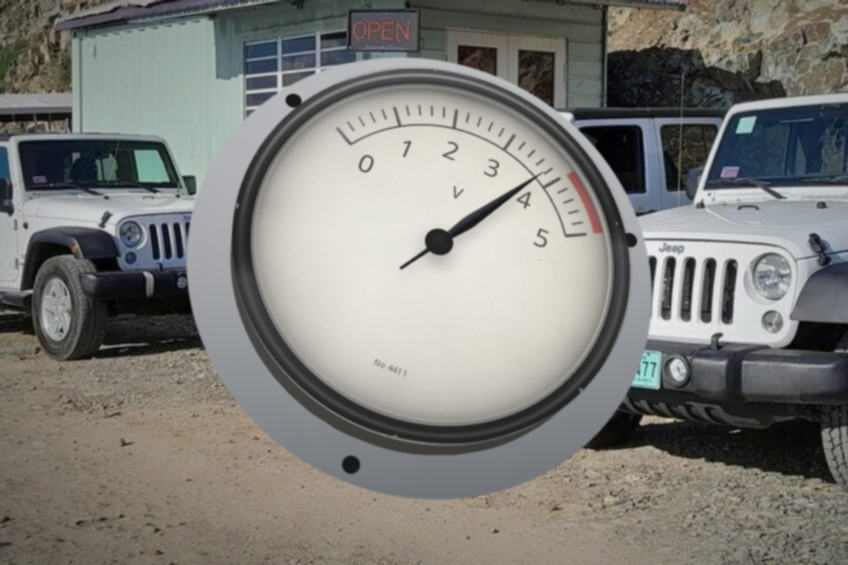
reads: 3.8
